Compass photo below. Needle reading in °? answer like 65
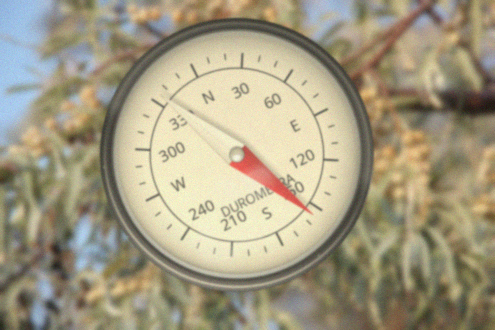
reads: 155
